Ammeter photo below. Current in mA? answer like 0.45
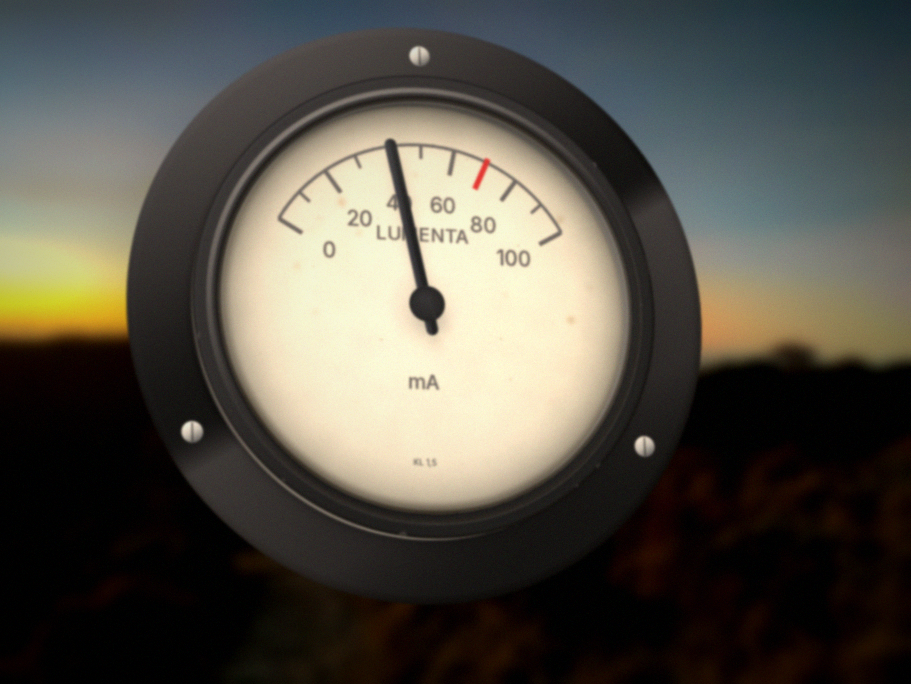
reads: 40
